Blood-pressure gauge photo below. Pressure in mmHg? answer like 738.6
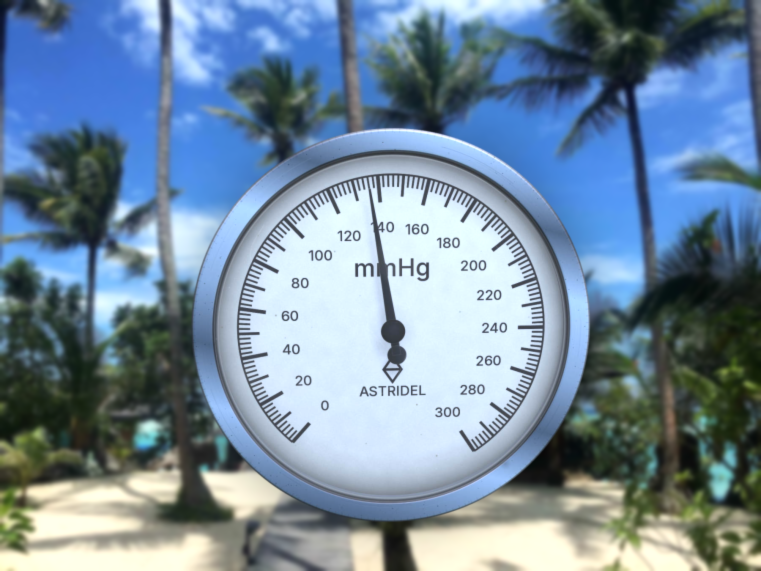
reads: 136
